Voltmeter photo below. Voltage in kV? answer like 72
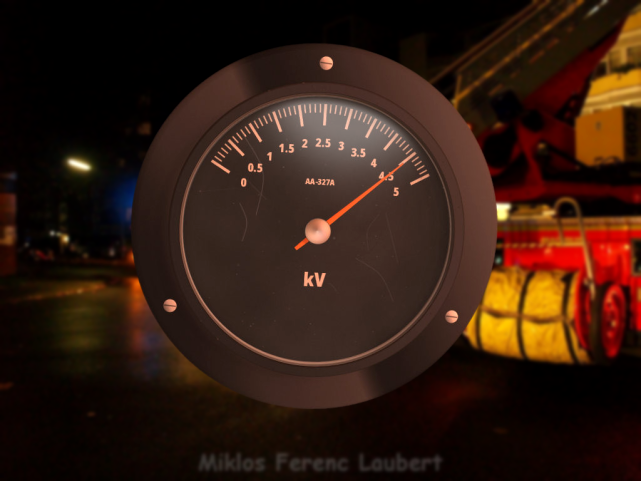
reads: 4.5
